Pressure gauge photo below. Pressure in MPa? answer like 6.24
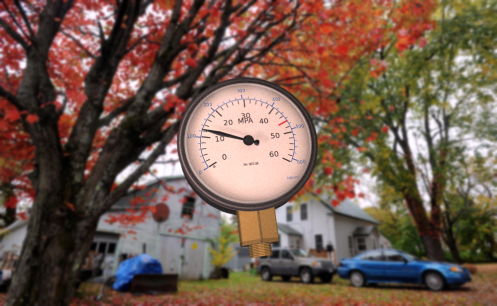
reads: 12
